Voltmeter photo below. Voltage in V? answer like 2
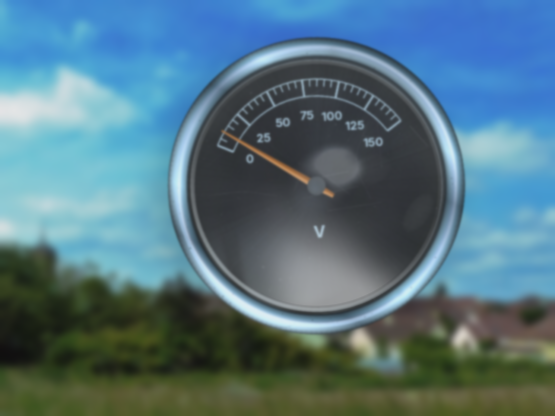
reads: 10
